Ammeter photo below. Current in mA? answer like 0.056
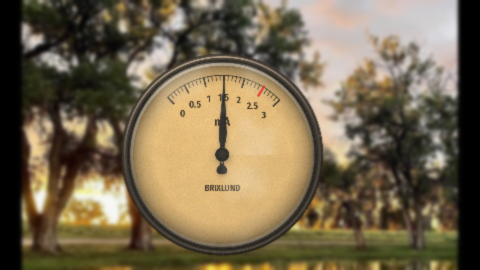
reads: 1.5
